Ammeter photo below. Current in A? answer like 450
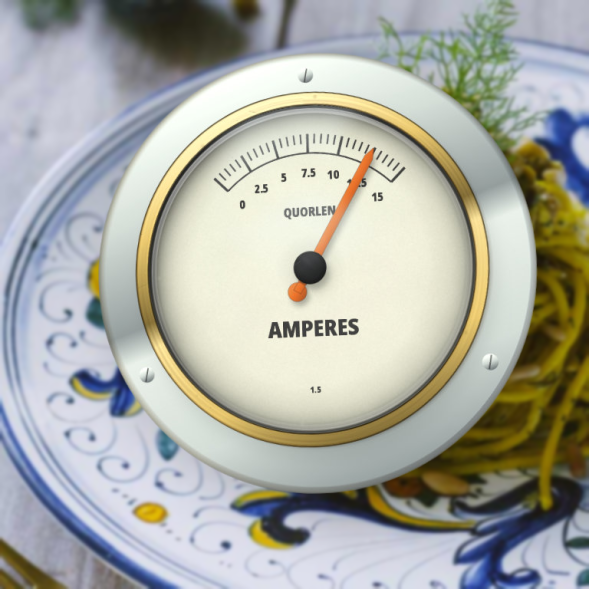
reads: 12.5
